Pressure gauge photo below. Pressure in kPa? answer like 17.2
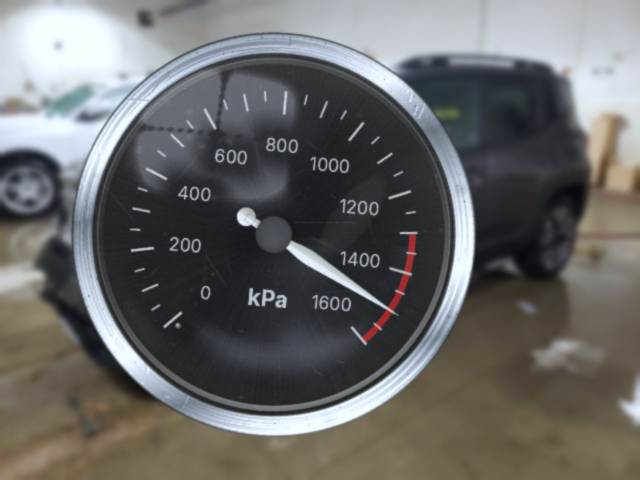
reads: 1500
